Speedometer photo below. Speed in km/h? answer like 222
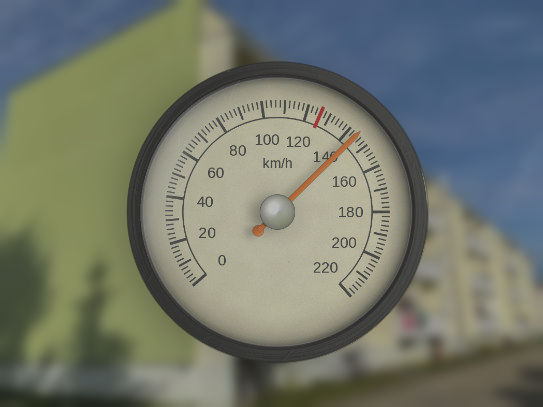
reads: 144
